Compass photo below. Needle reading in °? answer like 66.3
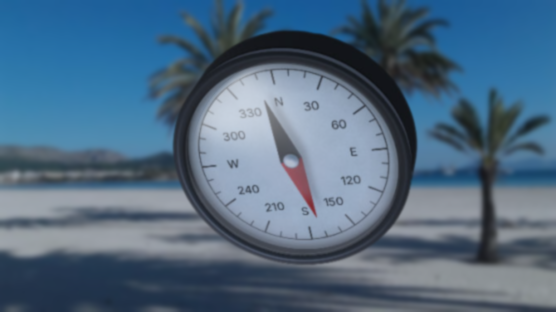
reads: 170
